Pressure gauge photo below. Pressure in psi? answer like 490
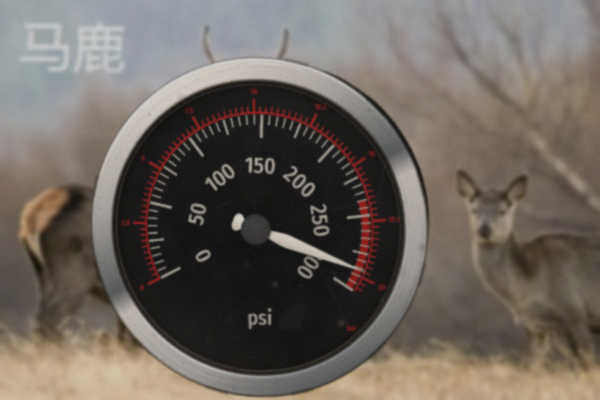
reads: 285
